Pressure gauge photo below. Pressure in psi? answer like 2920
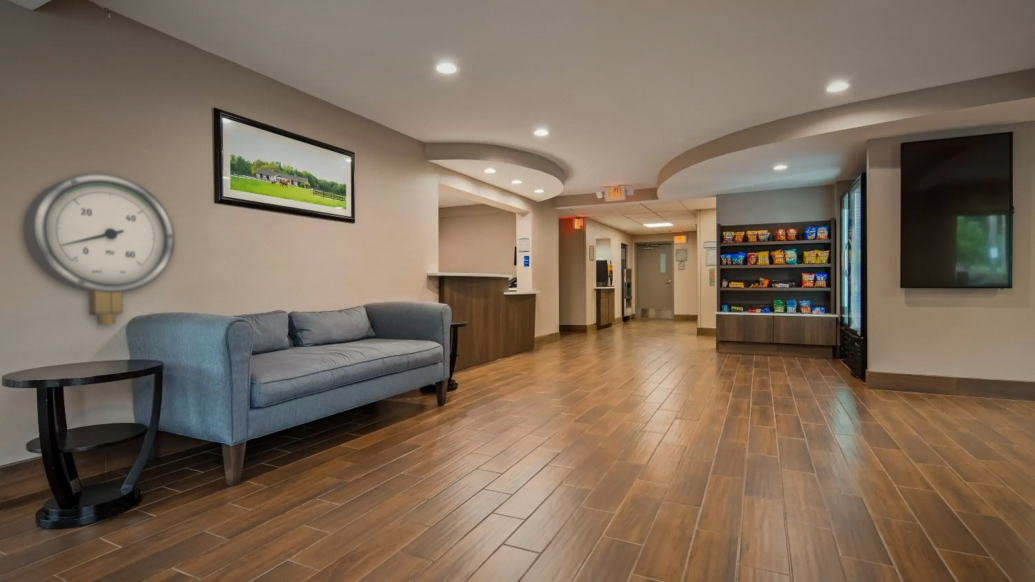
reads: 5
